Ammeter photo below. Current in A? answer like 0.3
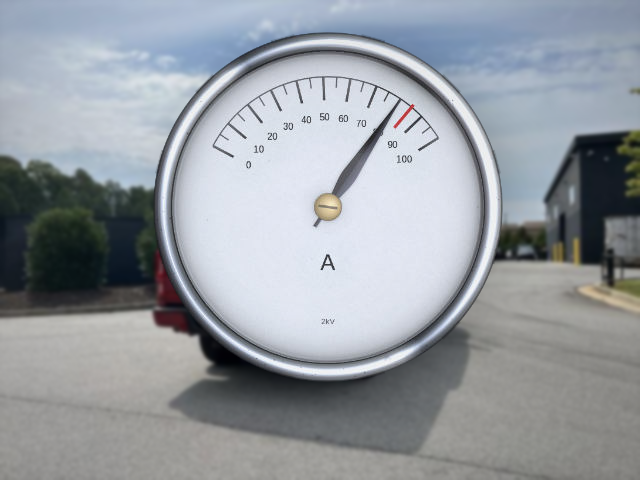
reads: 80
